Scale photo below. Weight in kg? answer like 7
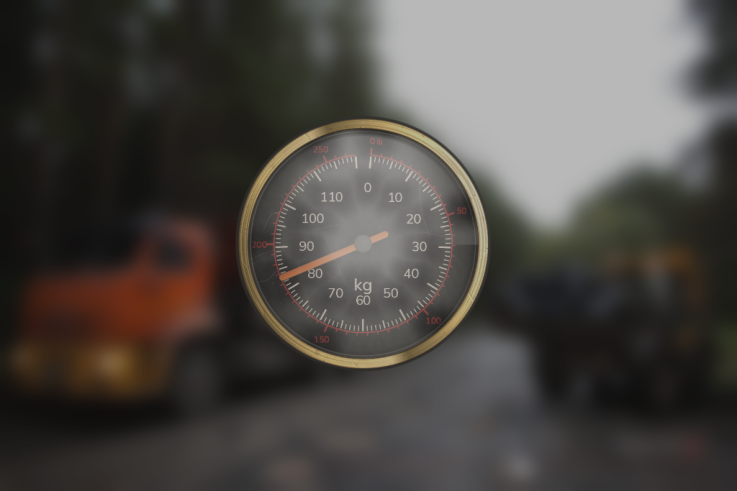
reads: 83
